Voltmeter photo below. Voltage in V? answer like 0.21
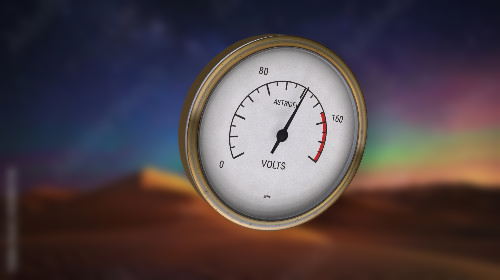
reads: 120
